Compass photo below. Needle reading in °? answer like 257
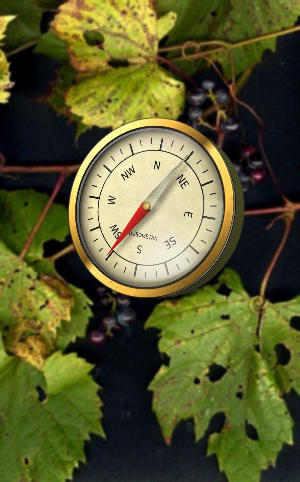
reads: 210
